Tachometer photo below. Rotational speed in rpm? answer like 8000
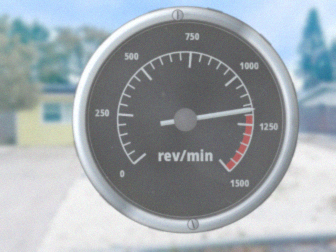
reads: 1175
